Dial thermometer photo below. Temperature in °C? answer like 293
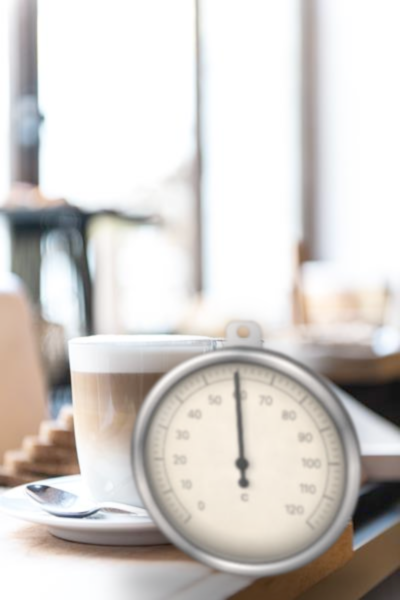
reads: 60
